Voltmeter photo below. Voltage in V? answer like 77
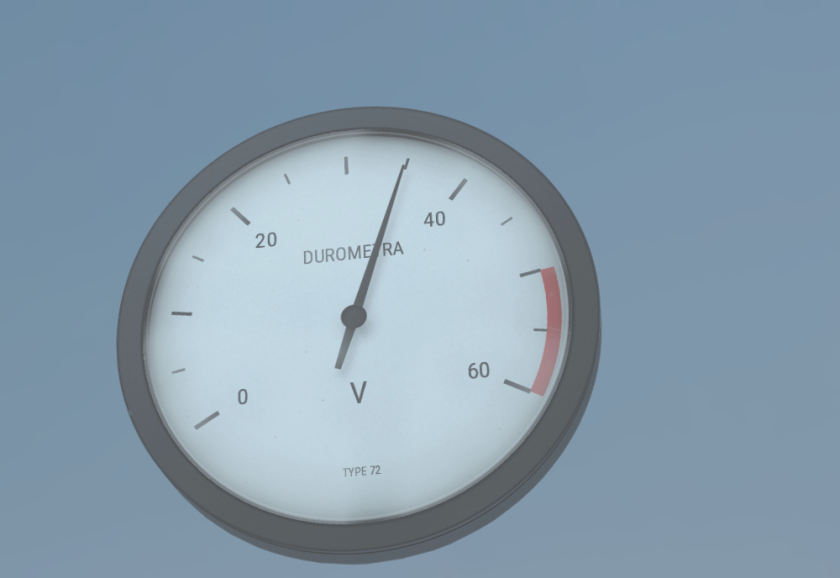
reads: 35
